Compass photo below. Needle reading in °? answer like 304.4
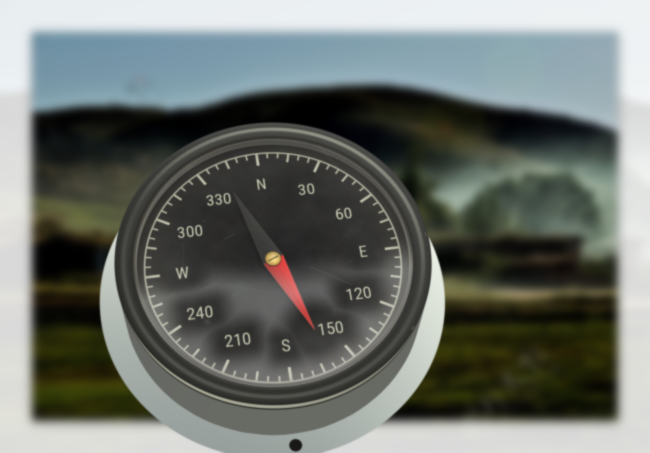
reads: 160
